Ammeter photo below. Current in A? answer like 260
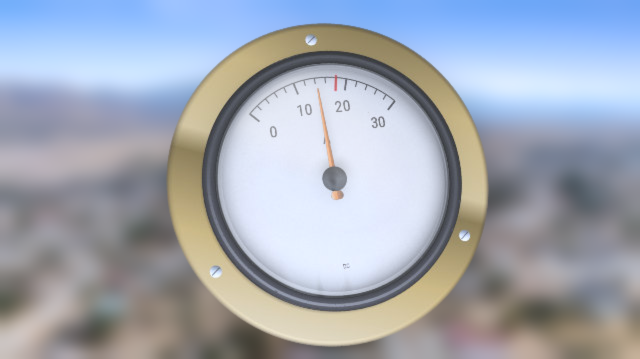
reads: 14
